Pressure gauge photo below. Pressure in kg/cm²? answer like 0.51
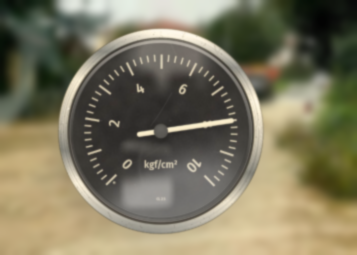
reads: 8
